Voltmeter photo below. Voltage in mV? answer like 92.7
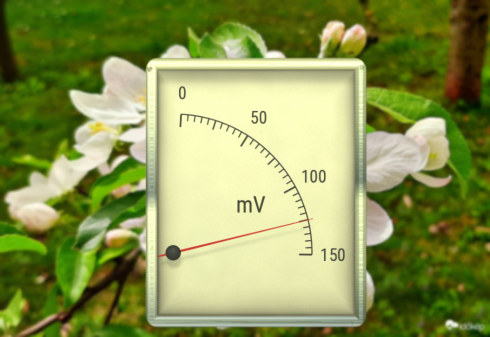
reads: 125
